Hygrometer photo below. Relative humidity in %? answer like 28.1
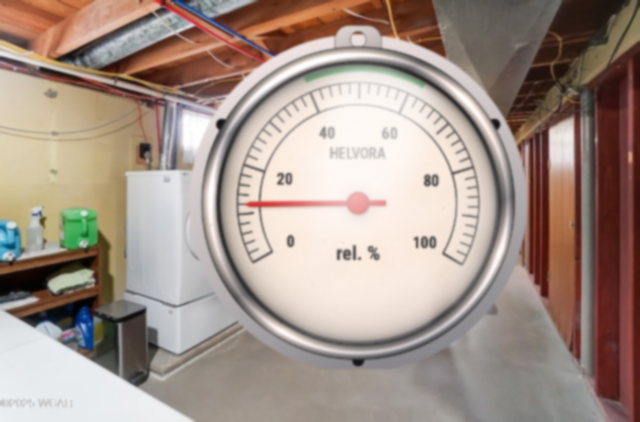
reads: 12
